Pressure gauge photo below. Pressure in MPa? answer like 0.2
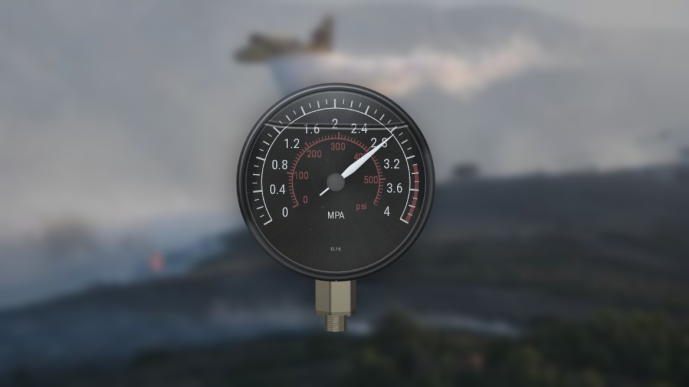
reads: 2.85
